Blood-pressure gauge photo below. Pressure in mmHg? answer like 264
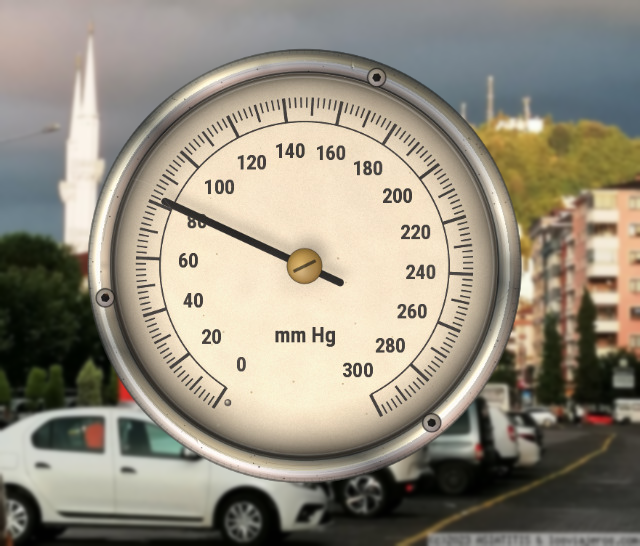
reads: 82
